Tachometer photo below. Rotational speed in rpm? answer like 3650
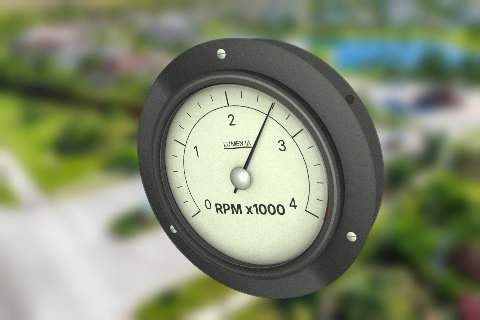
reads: 2600
